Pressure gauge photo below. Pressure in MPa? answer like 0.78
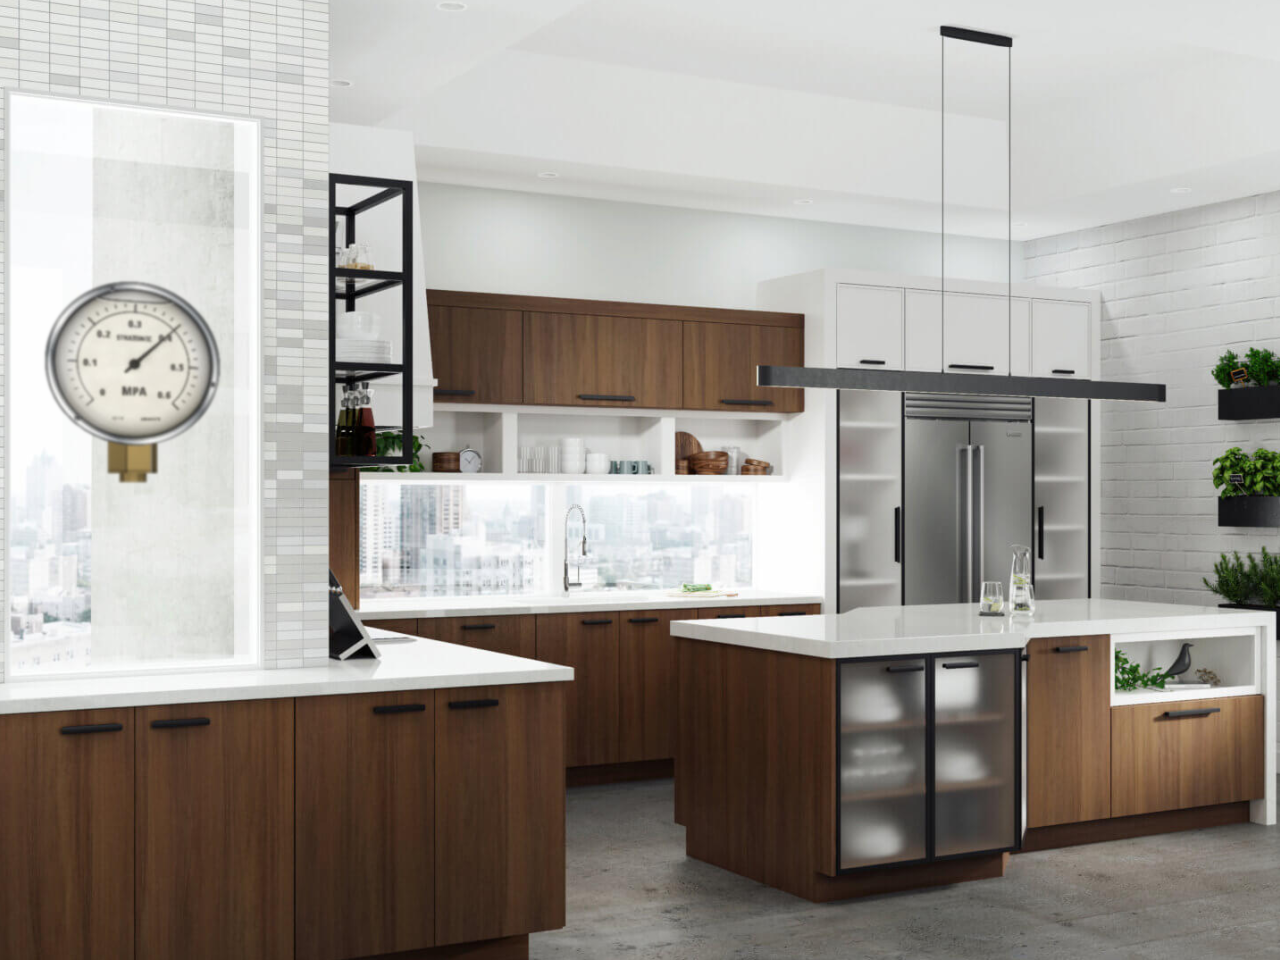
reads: 0.4
